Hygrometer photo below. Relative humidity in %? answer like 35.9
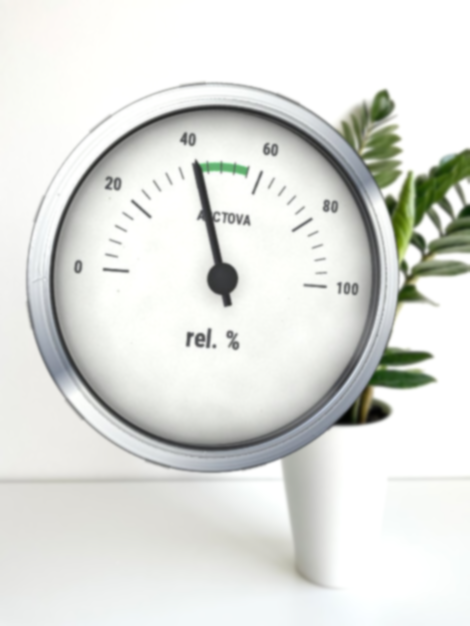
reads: 40
